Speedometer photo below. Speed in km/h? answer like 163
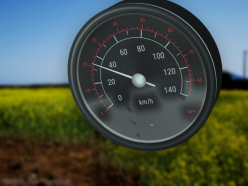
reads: 35
